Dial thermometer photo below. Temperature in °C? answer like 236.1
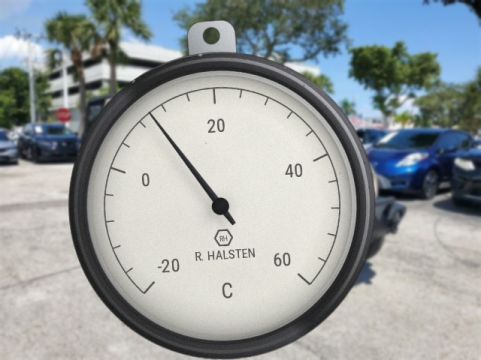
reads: 10
